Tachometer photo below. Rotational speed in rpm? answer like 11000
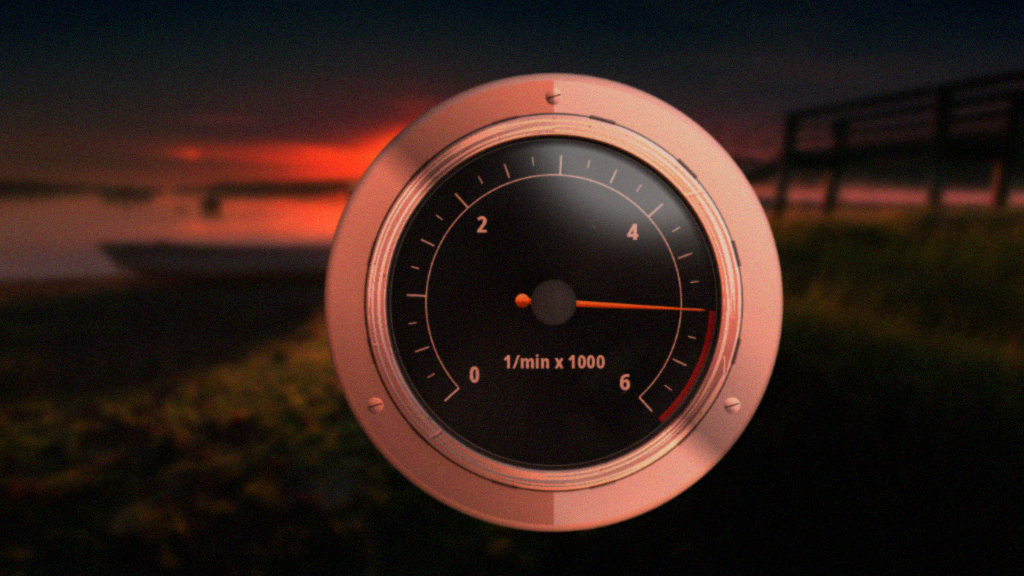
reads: 5000
